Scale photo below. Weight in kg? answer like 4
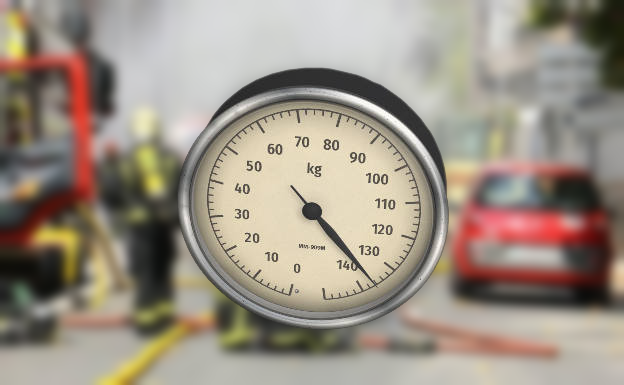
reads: 136
